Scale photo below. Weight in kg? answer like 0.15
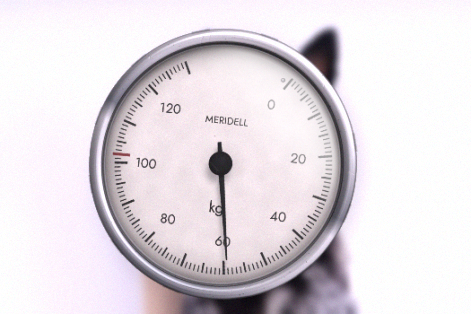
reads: 59
